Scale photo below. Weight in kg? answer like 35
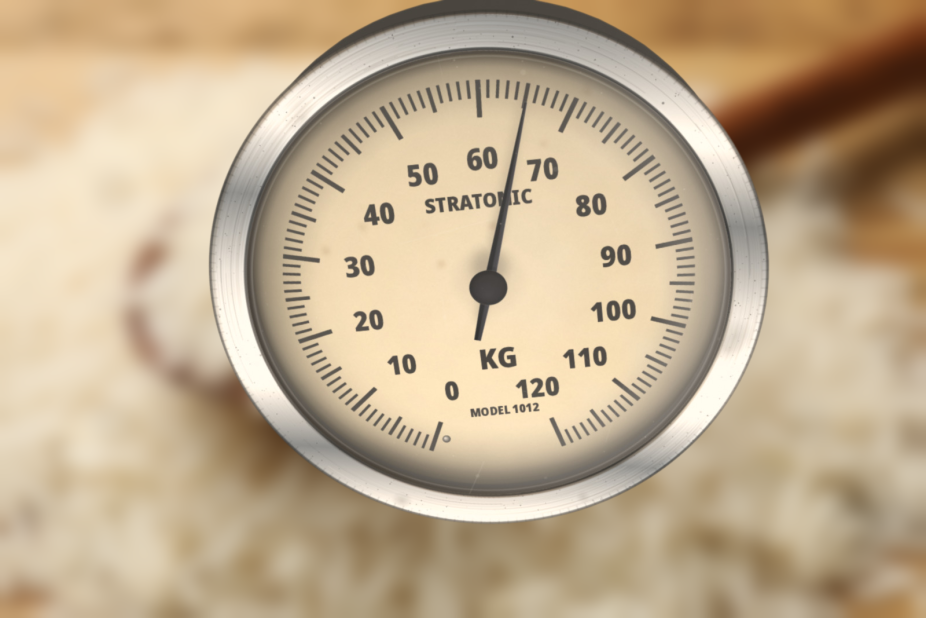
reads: 65
